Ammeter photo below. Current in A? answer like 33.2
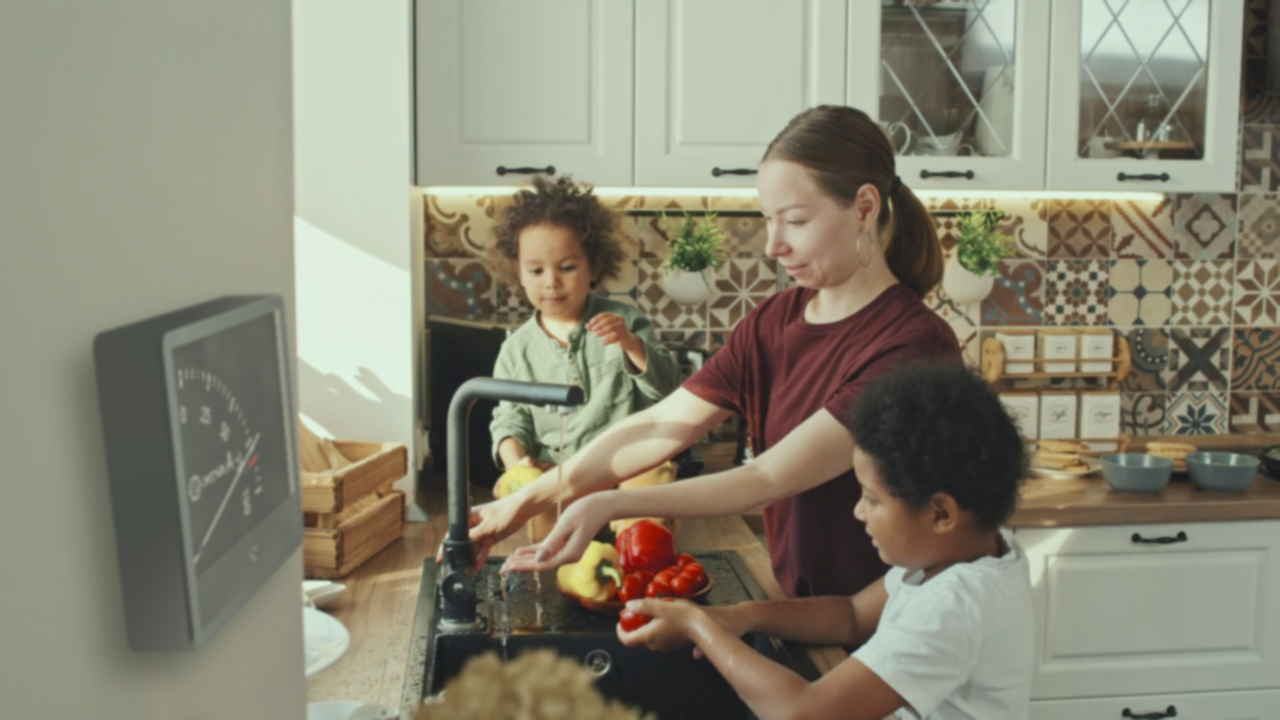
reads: 75
